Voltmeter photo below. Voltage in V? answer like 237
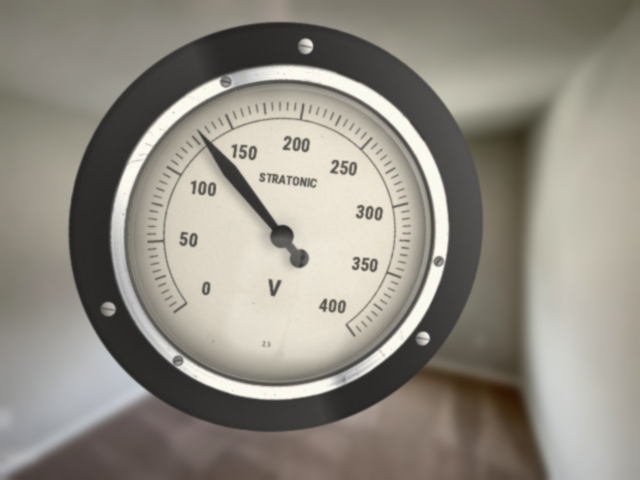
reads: 130
